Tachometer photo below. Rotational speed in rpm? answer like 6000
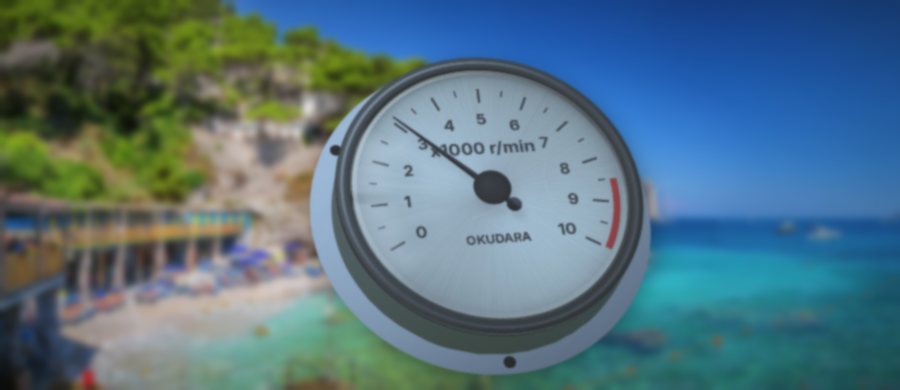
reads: 3000
